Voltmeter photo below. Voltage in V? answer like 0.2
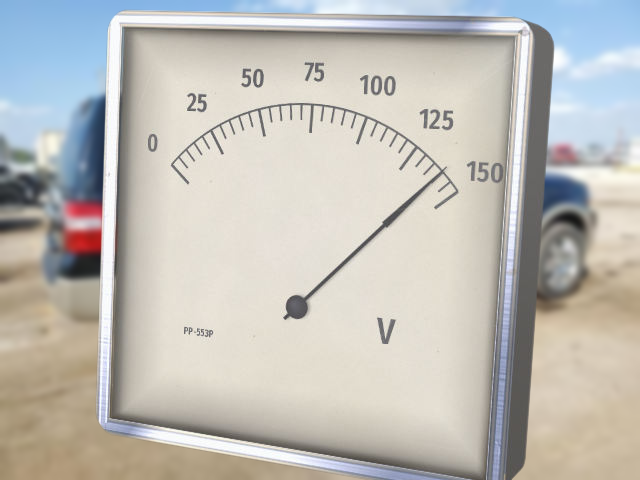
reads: 140
